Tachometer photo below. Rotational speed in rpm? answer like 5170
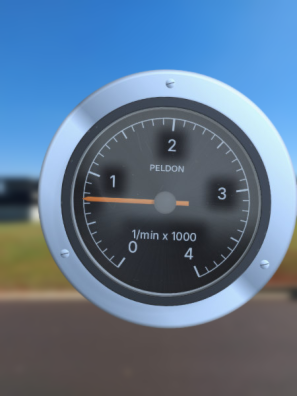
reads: 750
